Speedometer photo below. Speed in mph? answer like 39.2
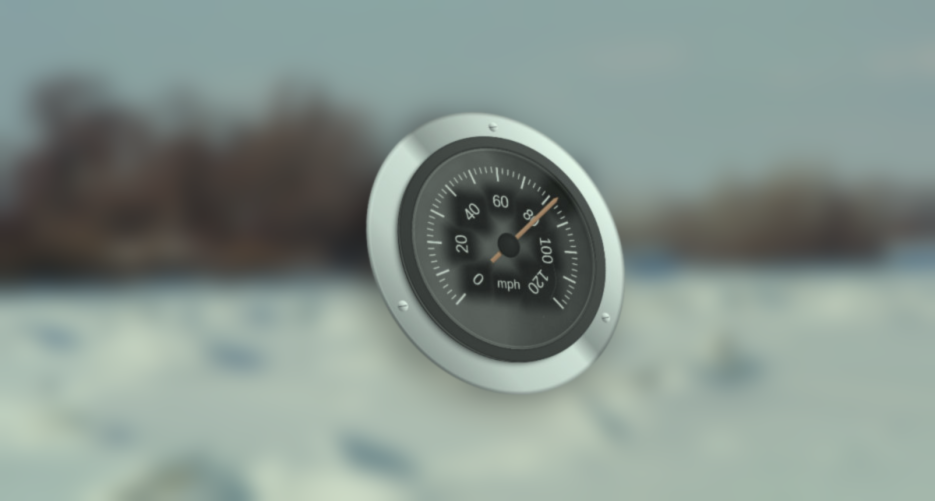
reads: 82
